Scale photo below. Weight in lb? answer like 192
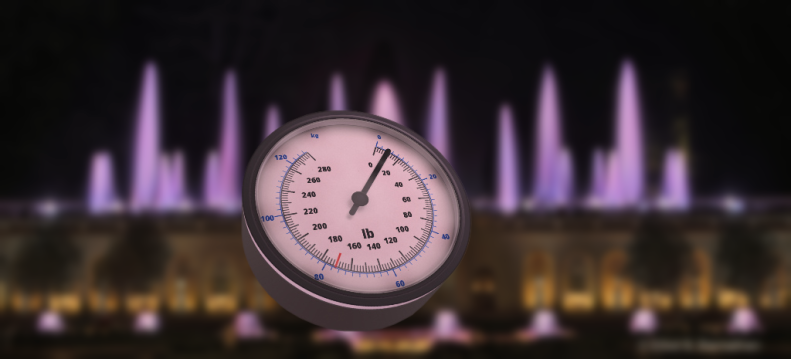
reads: 10
